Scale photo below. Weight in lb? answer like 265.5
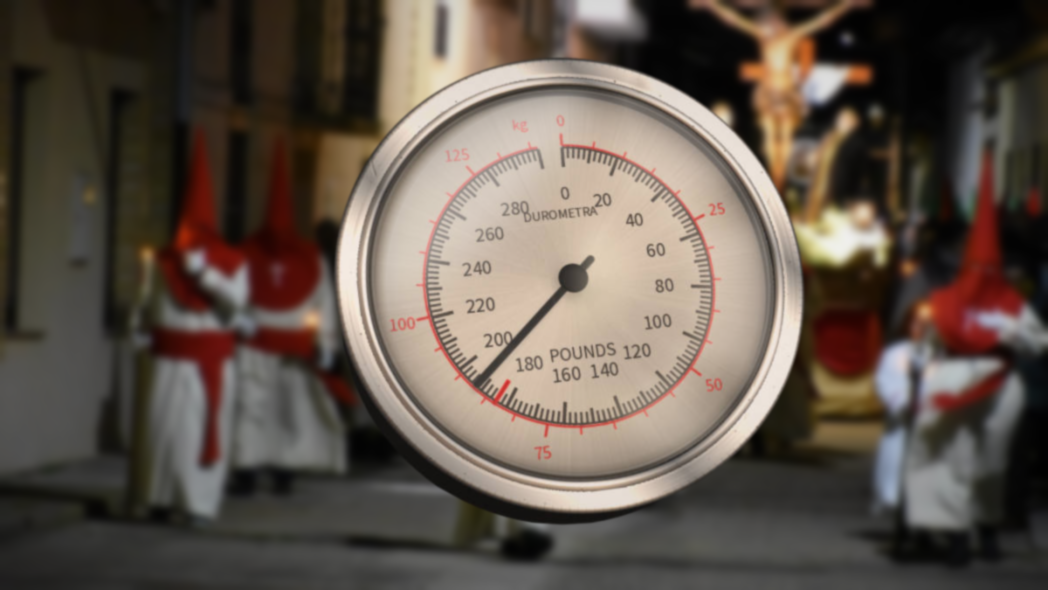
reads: 192
